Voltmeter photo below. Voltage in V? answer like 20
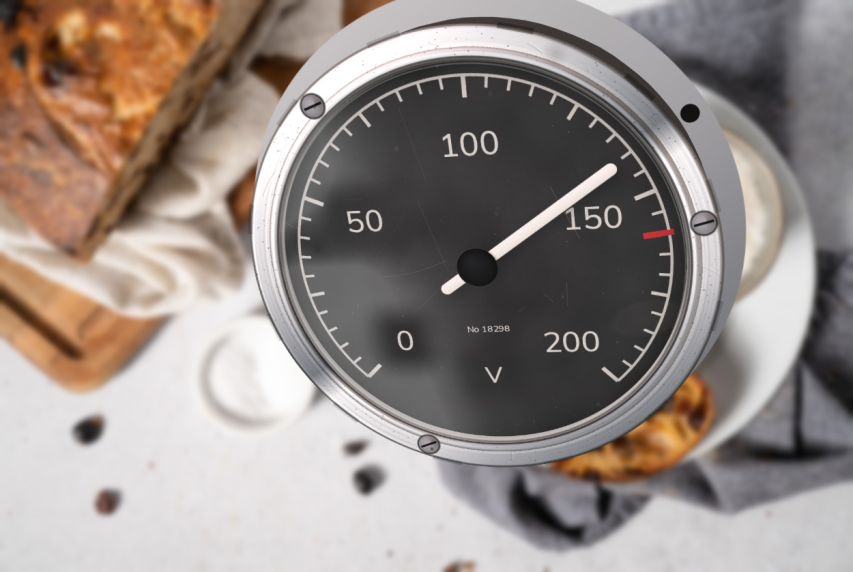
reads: 140
